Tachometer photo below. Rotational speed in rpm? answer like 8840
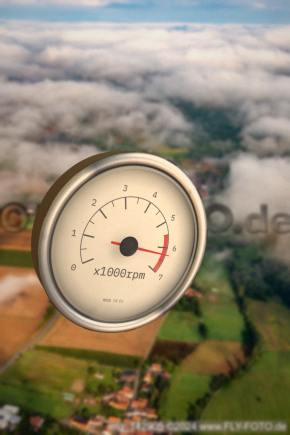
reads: 6250
